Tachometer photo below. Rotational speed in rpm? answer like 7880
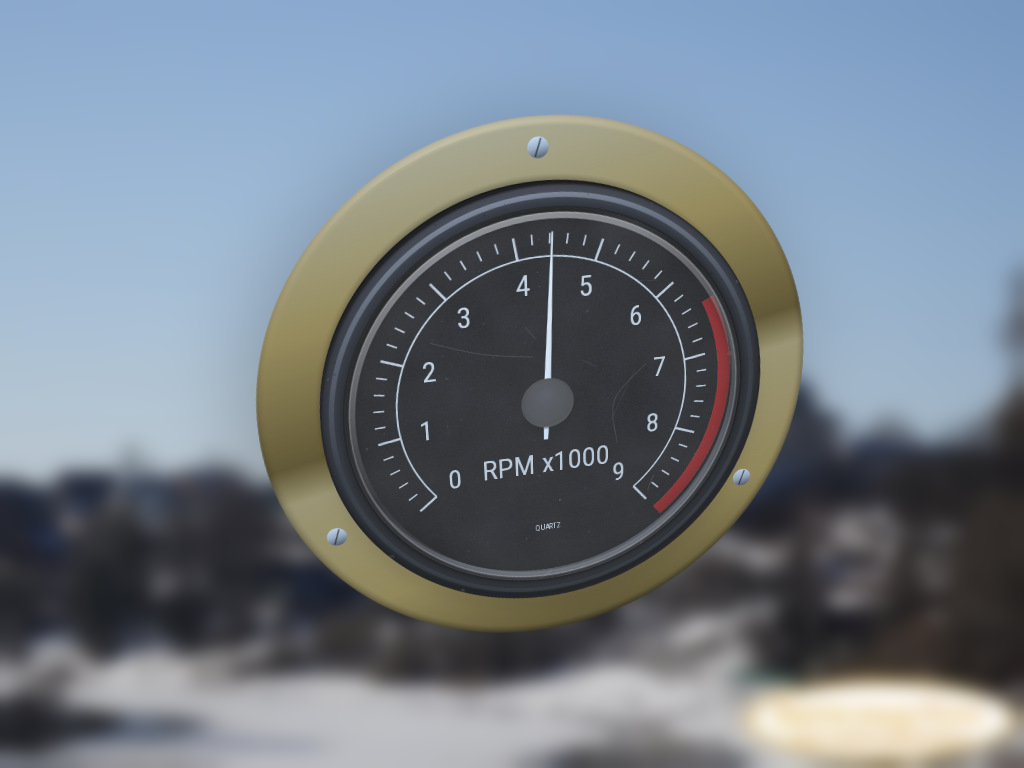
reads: 4400
